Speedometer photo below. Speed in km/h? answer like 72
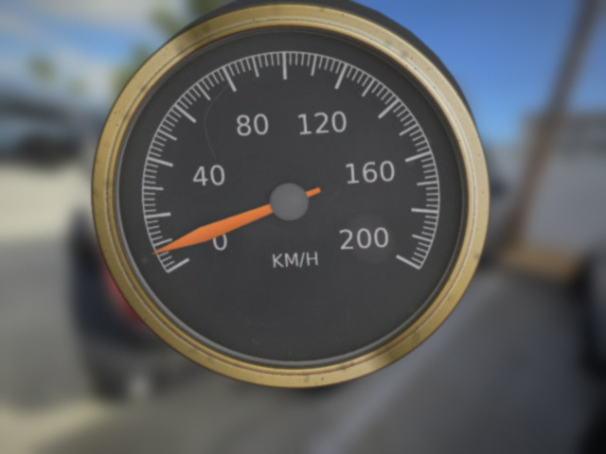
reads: 8
